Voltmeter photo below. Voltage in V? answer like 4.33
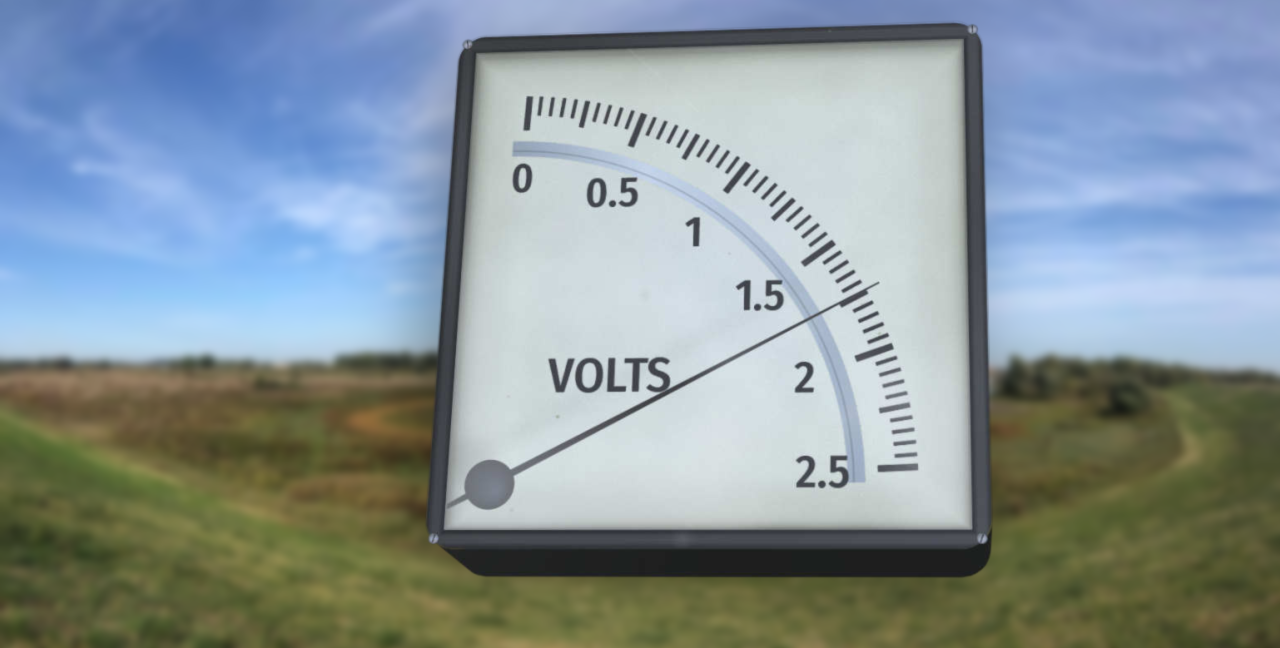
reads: 1.75
